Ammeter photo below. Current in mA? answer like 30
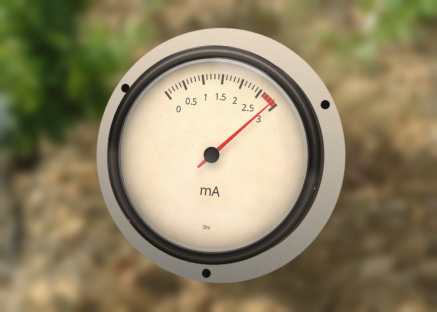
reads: 2.9
